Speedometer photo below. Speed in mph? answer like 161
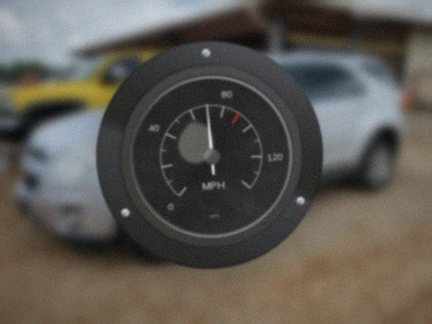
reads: 70
